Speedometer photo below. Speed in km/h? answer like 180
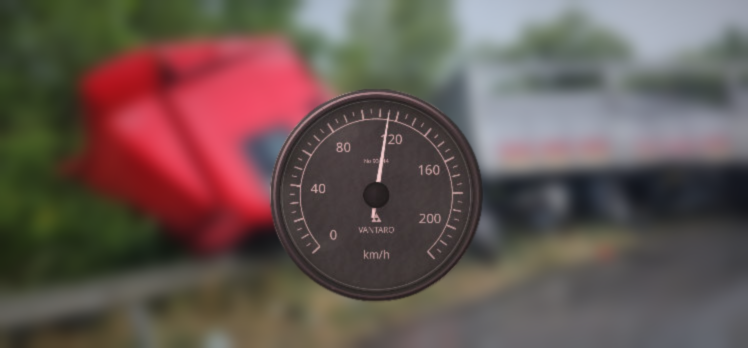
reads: 115
